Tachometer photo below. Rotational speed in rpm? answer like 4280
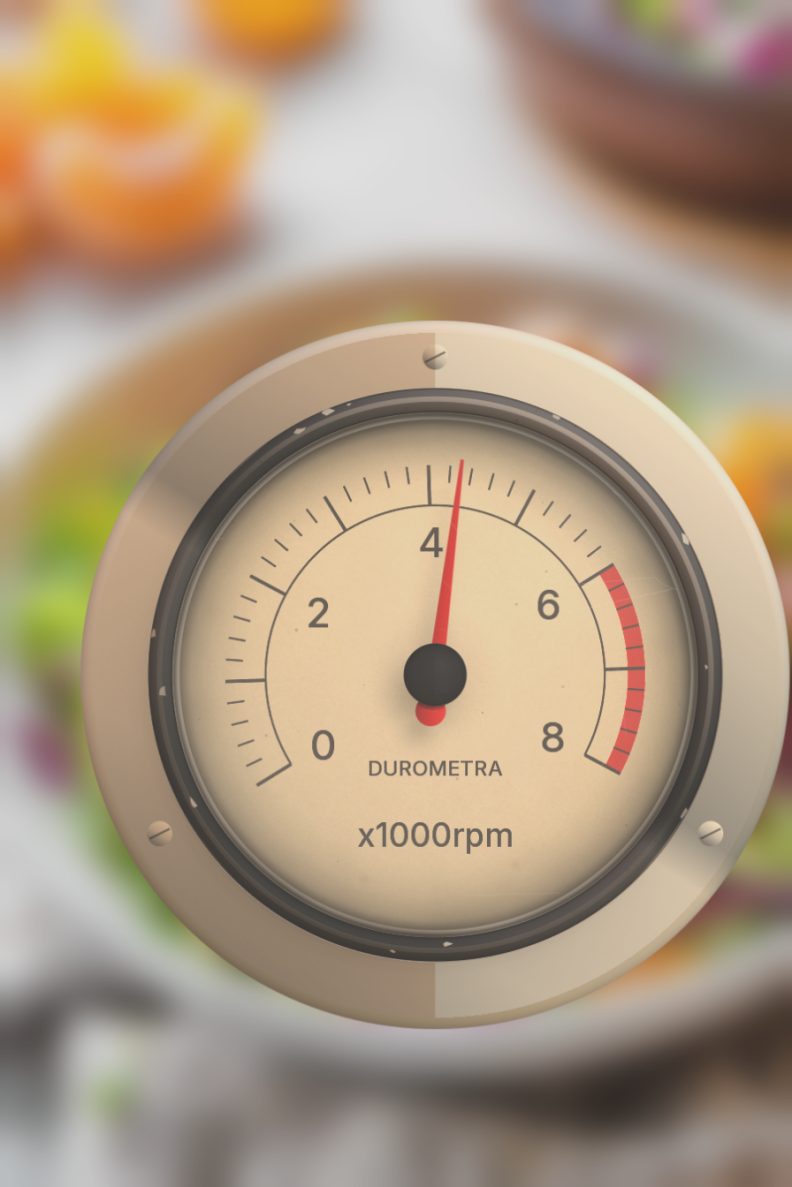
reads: 4300
